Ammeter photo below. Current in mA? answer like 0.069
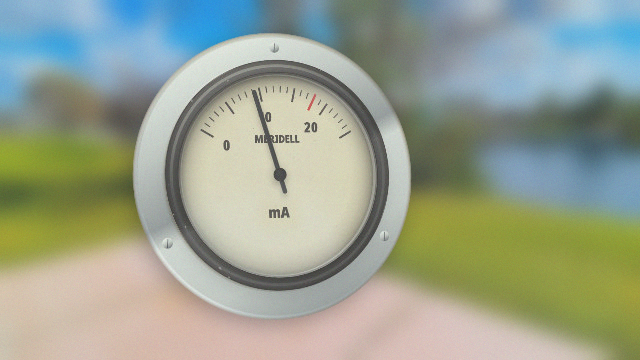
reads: 9
